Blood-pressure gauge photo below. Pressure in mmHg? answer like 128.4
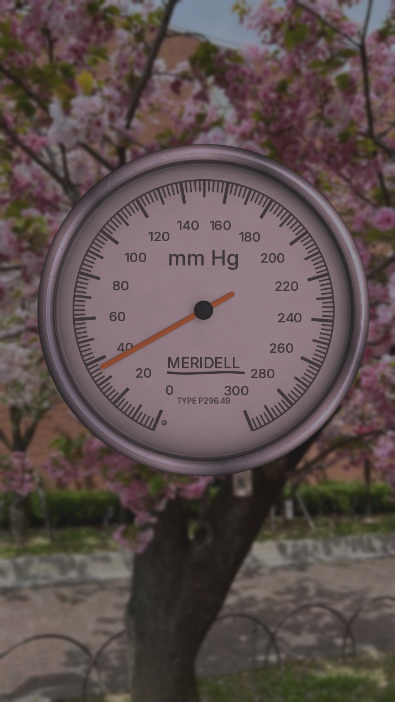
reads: 36
